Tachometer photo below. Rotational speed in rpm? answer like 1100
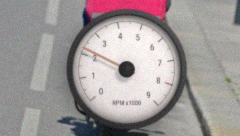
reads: 2250
